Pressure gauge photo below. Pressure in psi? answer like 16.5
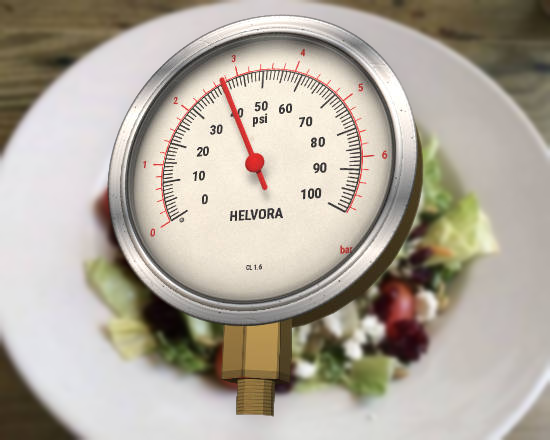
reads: 40
